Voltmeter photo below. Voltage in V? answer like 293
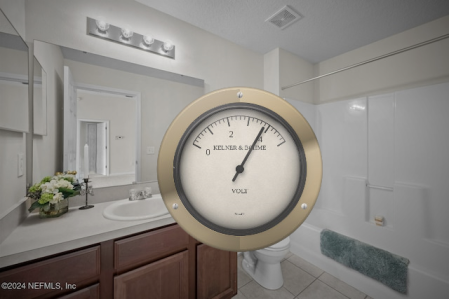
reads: 3.8
